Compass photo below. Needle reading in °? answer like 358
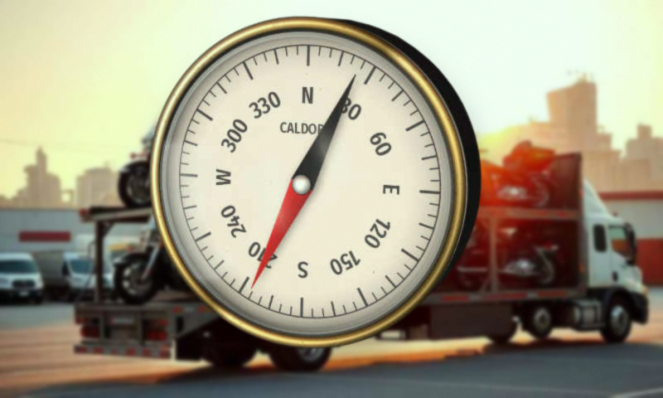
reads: 205
